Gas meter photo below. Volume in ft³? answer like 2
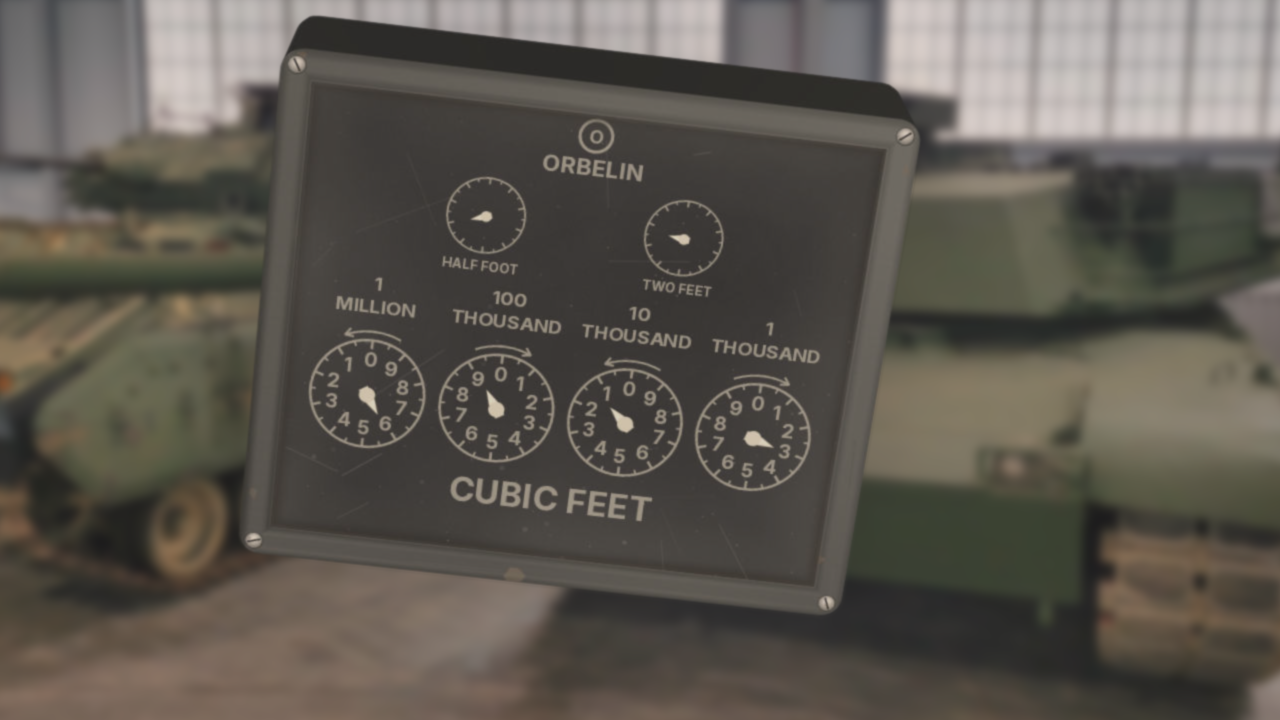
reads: 591300
